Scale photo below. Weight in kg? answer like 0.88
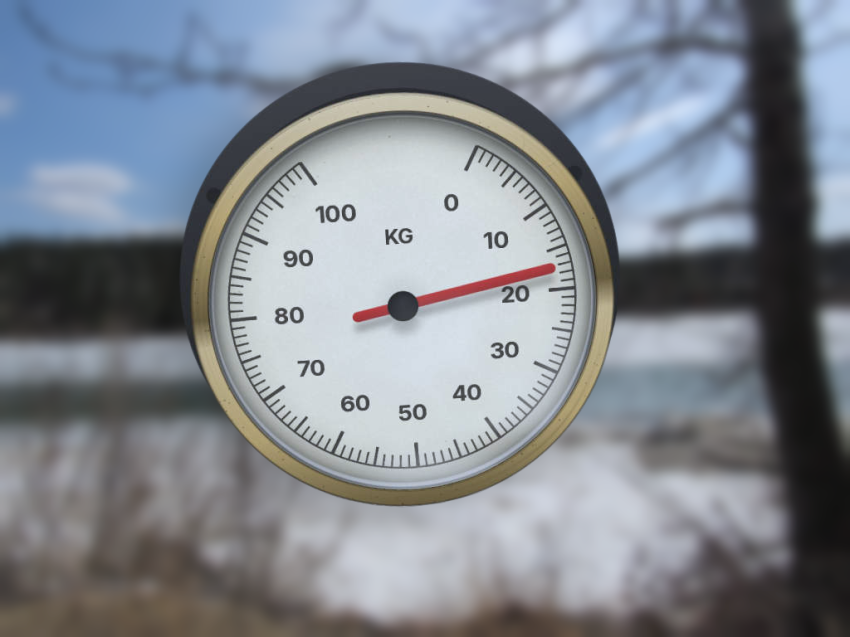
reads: 17
